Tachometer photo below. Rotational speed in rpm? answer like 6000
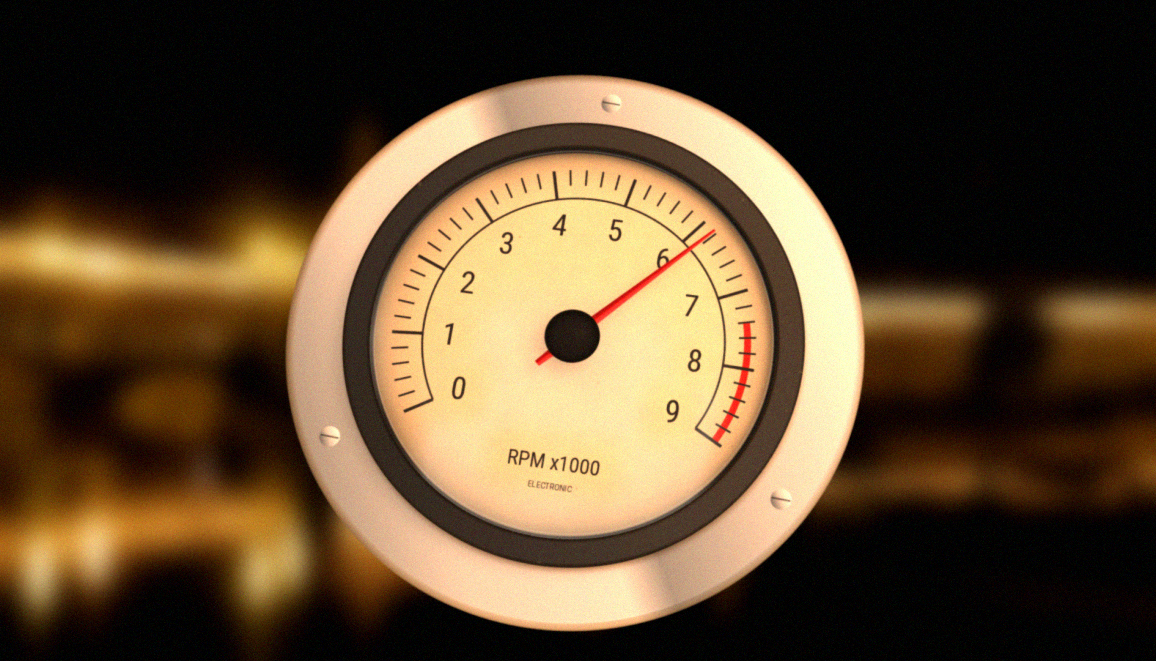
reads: 6200
